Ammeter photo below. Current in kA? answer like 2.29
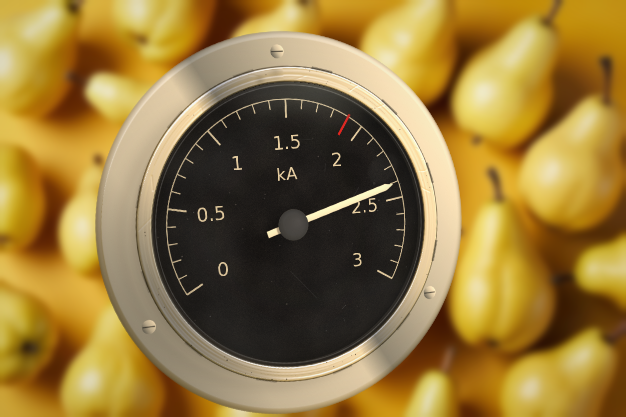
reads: 2.4
